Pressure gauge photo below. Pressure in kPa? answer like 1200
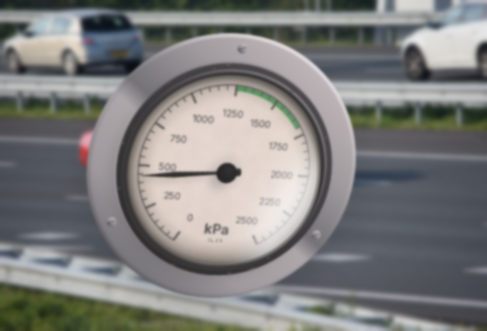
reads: 450
